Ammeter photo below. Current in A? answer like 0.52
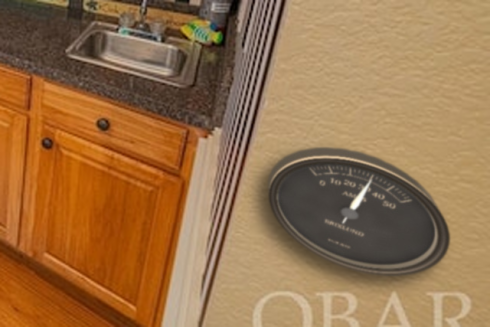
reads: 30
